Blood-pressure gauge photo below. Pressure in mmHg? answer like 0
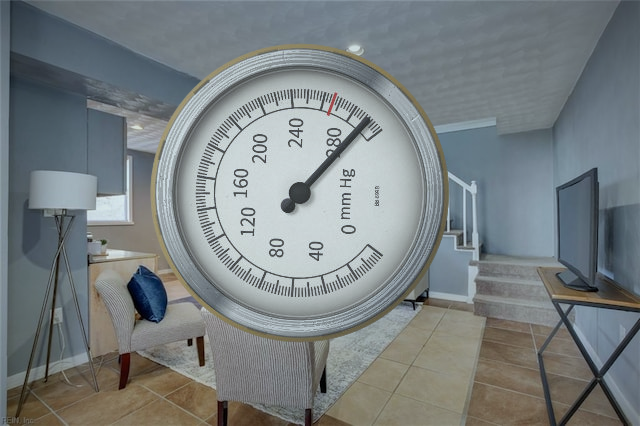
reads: 290
